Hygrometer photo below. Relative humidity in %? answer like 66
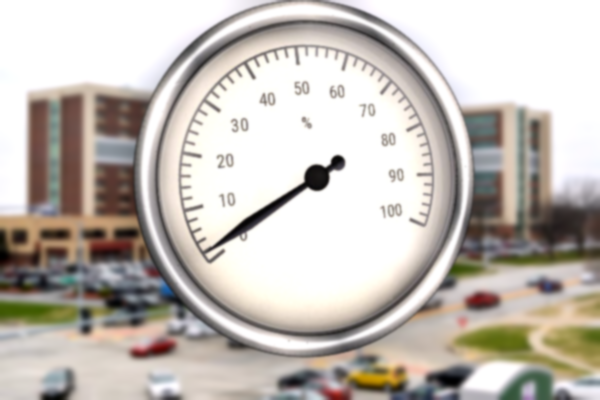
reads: 2
